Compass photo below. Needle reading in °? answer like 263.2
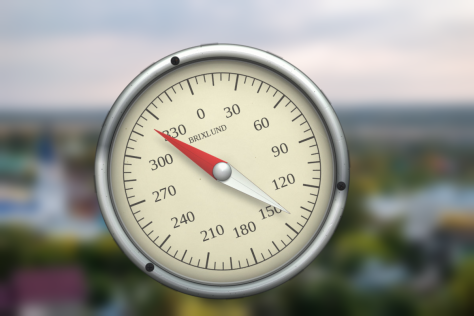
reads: 322.5
